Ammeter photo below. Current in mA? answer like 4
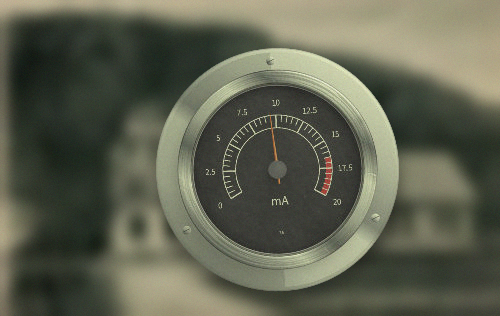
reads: 9.5
